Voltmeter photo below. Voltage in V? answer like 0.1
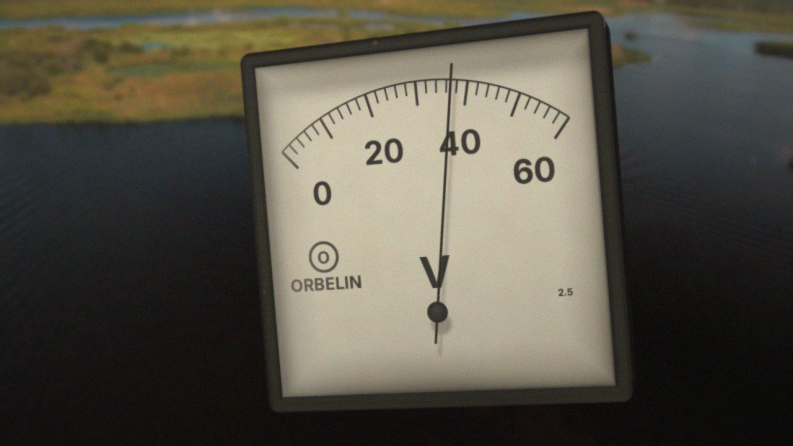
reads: 37
